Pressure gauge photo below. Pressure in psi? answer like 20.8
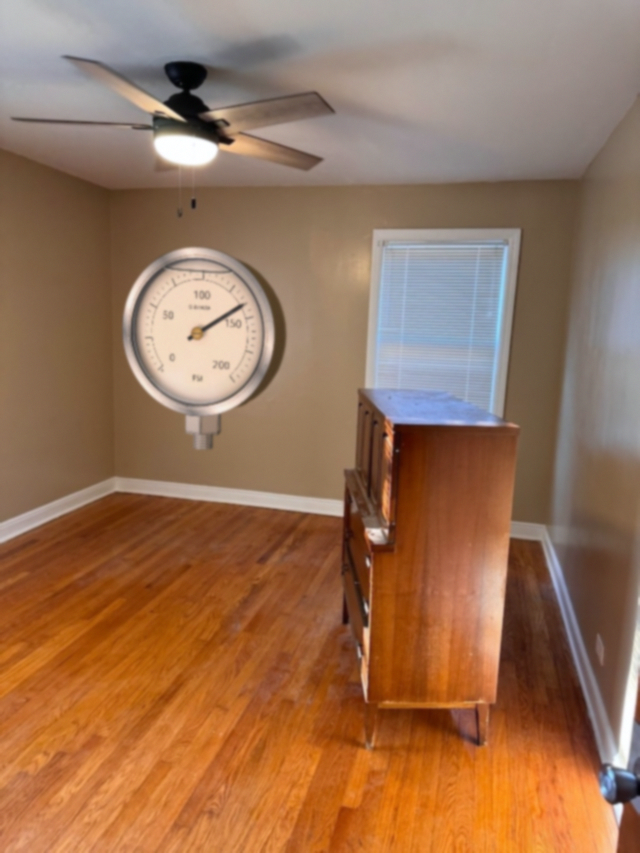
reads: 140
